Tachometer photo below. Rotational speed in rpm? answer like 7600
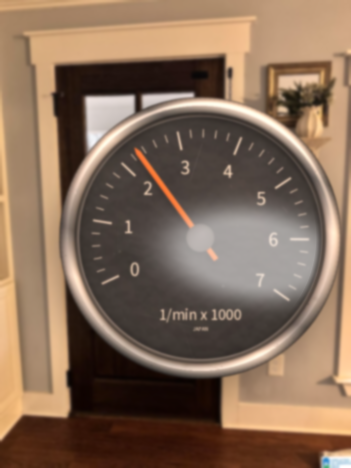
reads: 2300
